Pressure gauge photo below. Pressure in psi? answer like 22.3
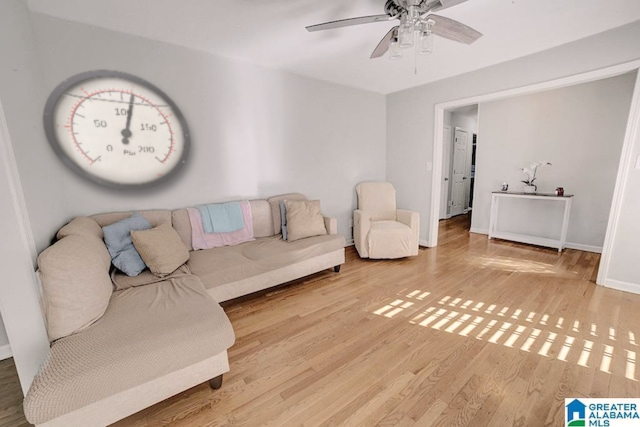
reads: 110
